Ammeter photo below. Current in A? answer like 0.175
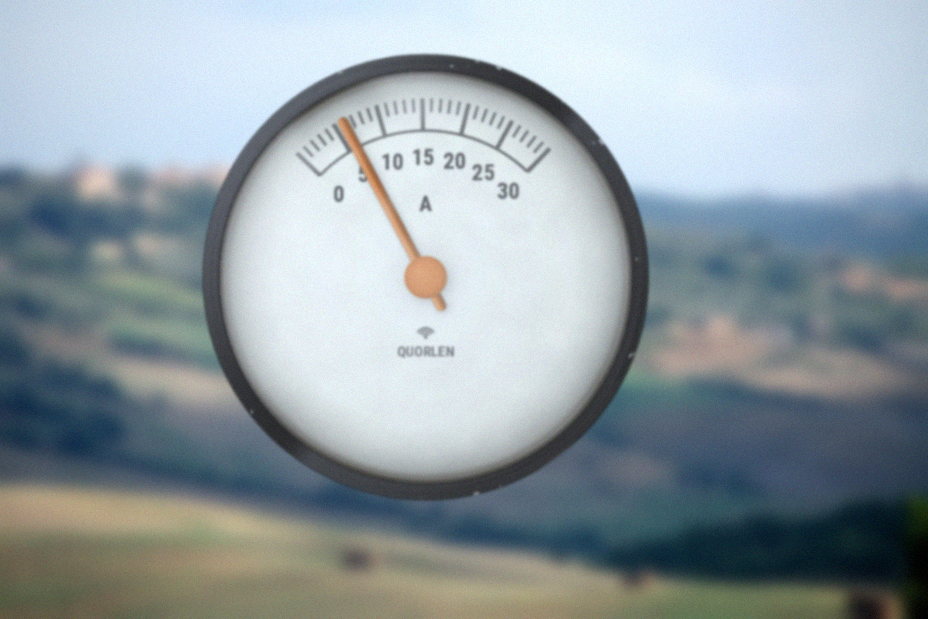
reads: 6
